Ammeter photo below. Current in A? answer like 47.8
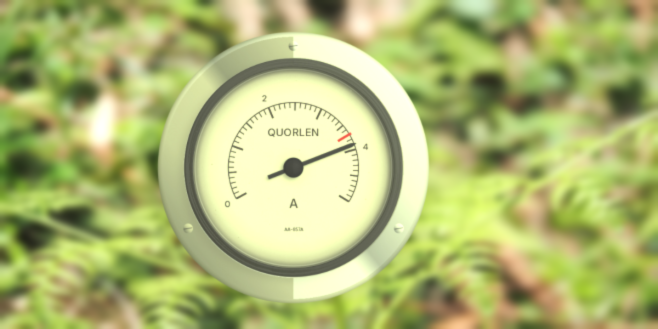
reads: 3.9
